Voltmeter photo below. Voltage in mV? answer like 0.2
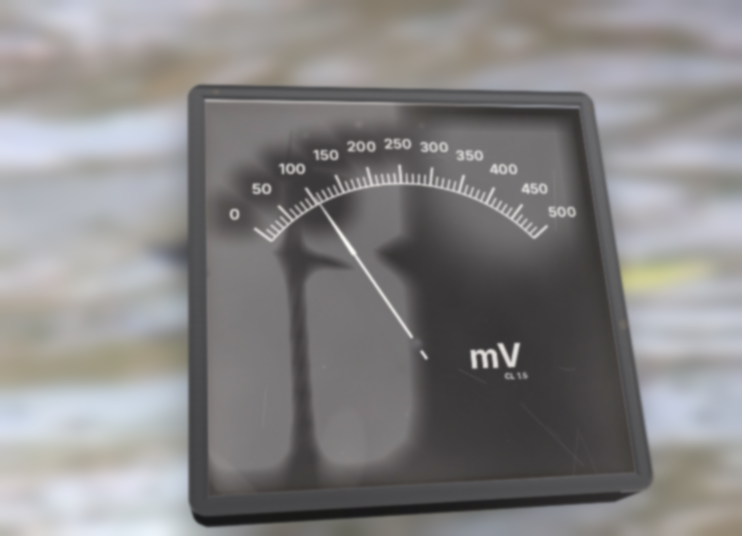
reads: 100
